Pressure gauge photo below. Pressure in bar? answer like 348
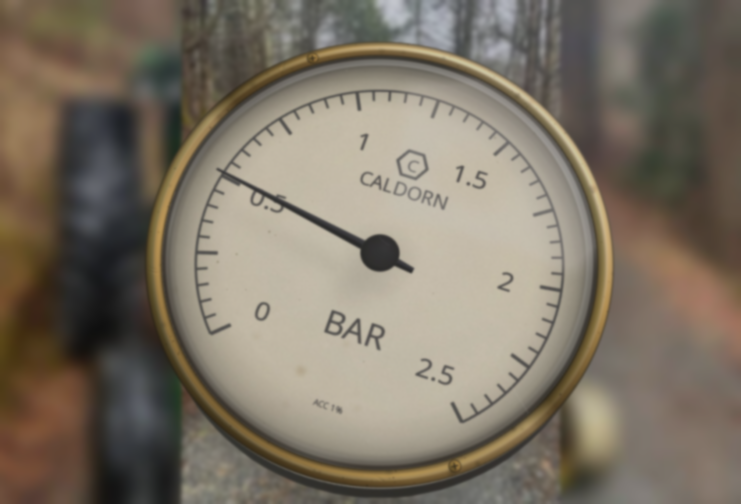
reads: 0.5
